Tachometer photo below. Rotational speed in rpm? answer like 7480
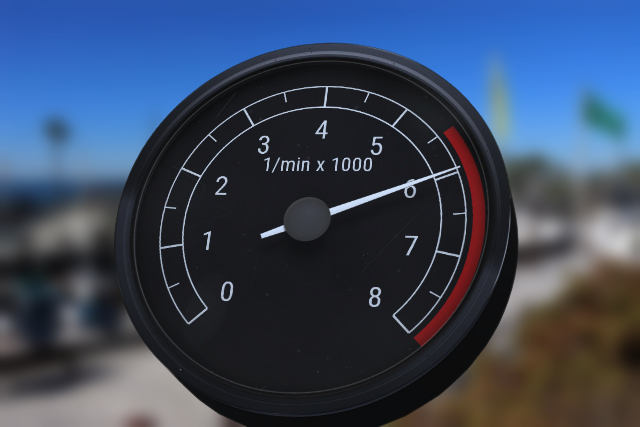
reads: 6000
